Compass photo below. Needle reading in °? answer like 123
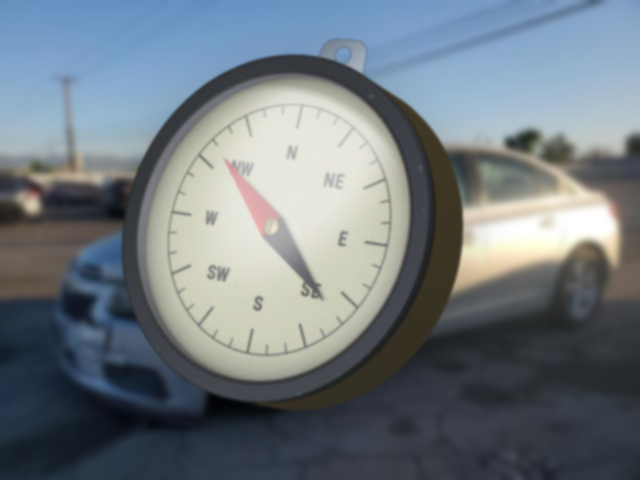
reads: 310
